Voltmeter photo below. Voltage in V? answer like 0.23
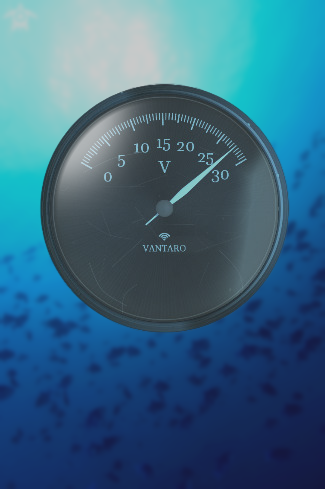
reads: 27.5
